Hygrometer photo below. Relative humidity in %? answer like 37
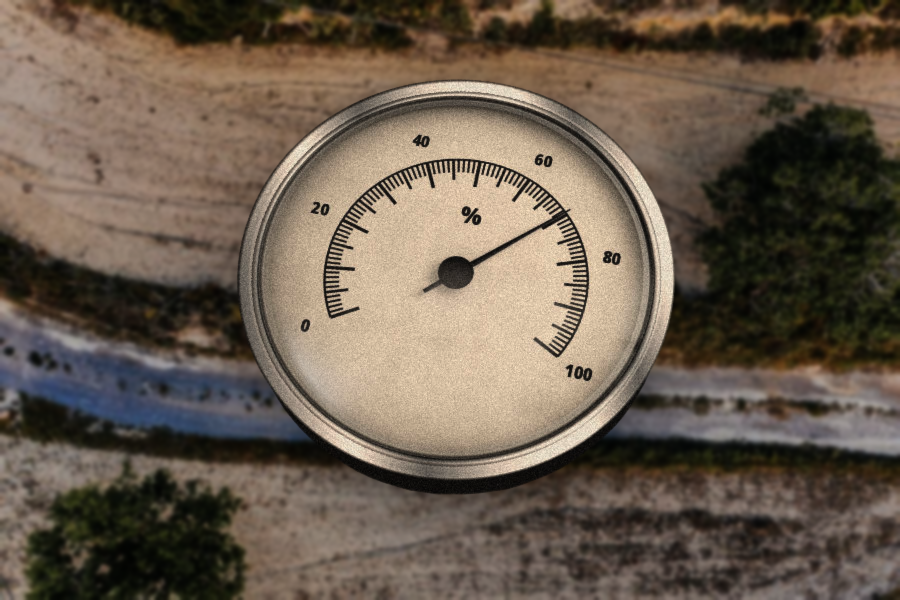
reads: 70
